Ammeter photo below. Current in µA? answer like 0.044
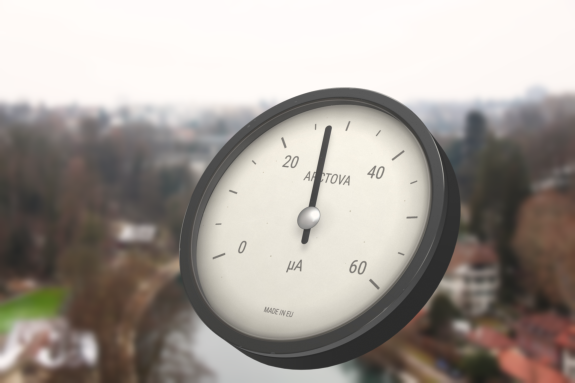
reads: 27.5
